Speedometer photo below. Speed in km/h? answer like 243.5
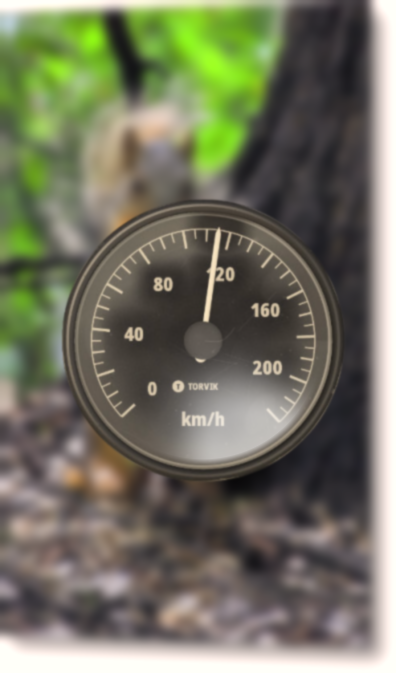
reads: 115
